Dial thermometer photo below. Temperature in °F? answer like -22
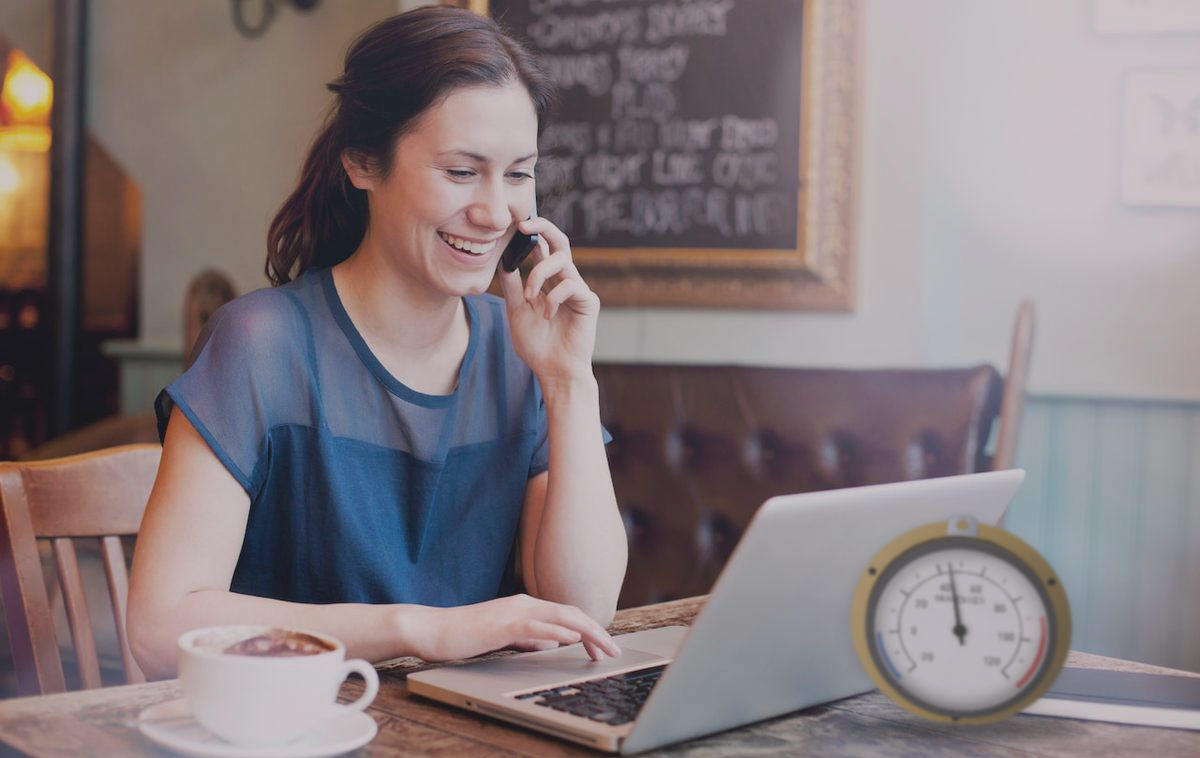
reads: 45
